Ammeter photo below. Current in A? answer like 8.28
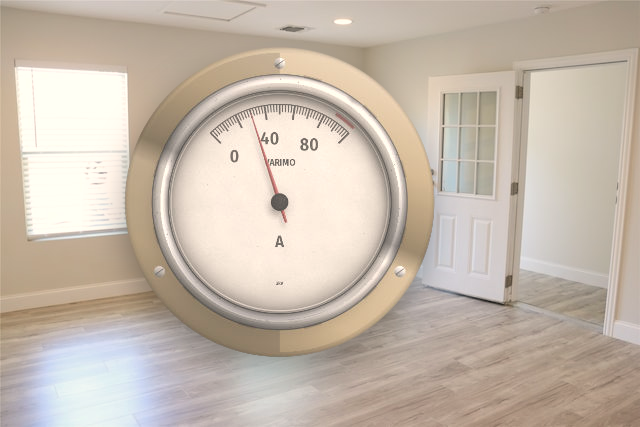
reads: 30
